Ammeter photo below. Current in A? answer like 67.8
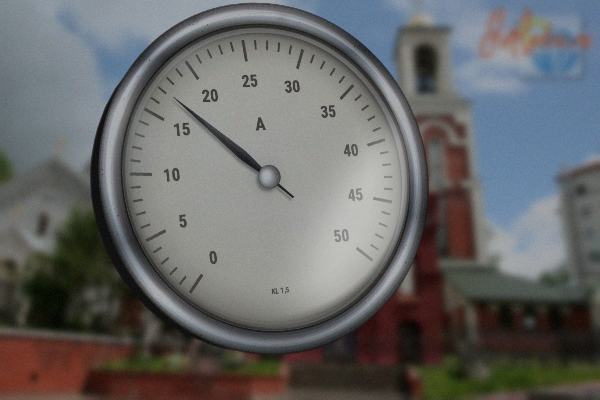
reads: 17
